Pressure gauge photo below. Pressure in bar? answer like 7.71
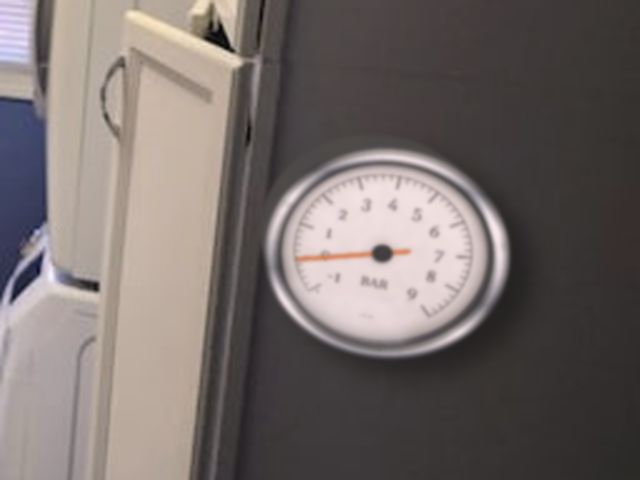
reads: 0
